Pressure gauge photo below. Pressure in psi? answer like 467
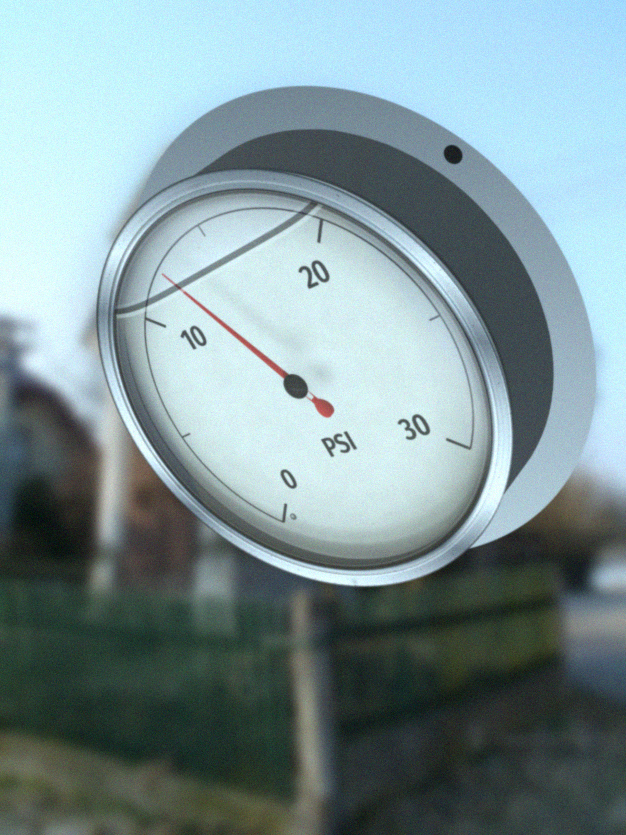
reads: 12.5
